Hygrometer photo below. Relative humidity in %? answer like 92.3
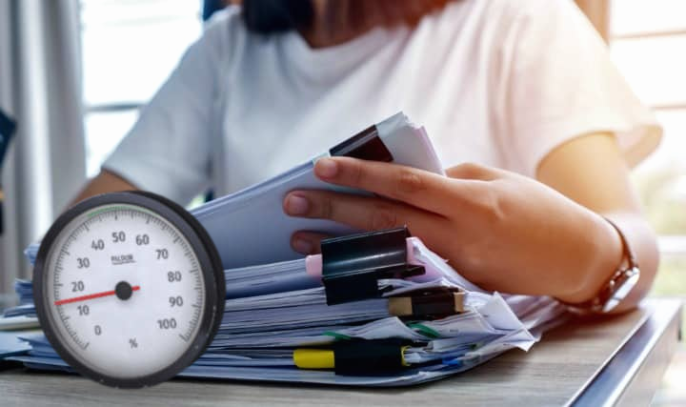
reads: 15
